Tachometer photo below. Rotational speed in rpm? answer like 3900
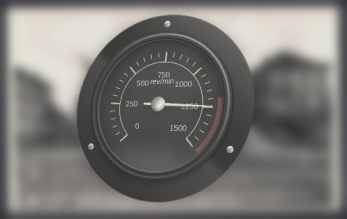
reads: 1250
